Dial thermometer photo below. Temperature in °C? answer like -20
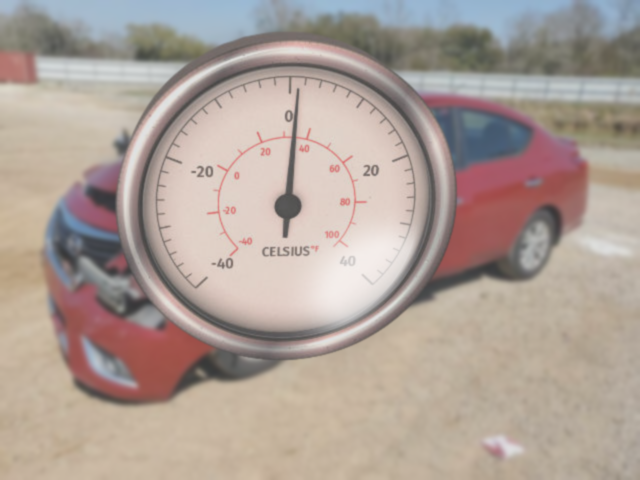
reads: 1
